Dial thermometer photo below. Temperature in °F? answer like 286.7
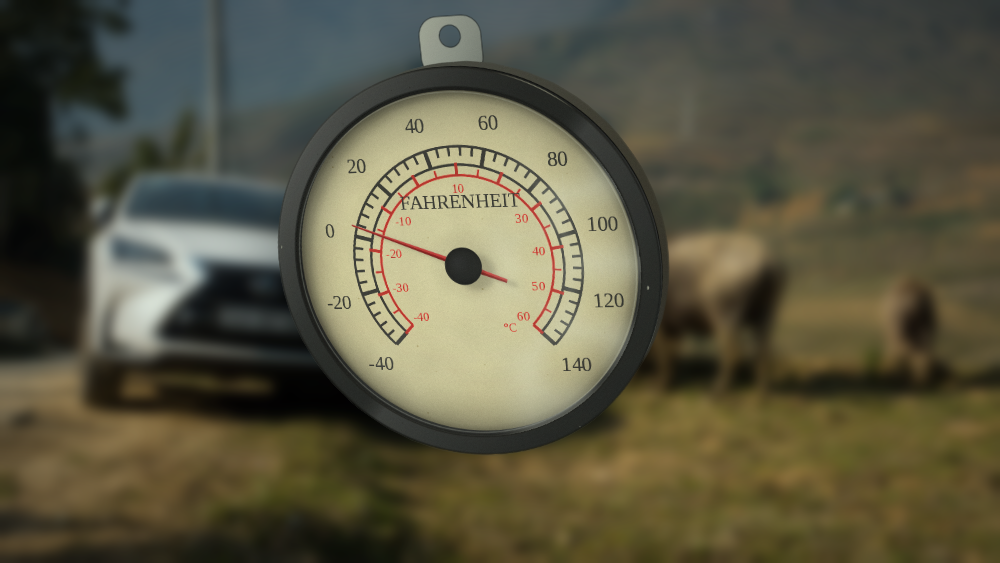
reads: 4
